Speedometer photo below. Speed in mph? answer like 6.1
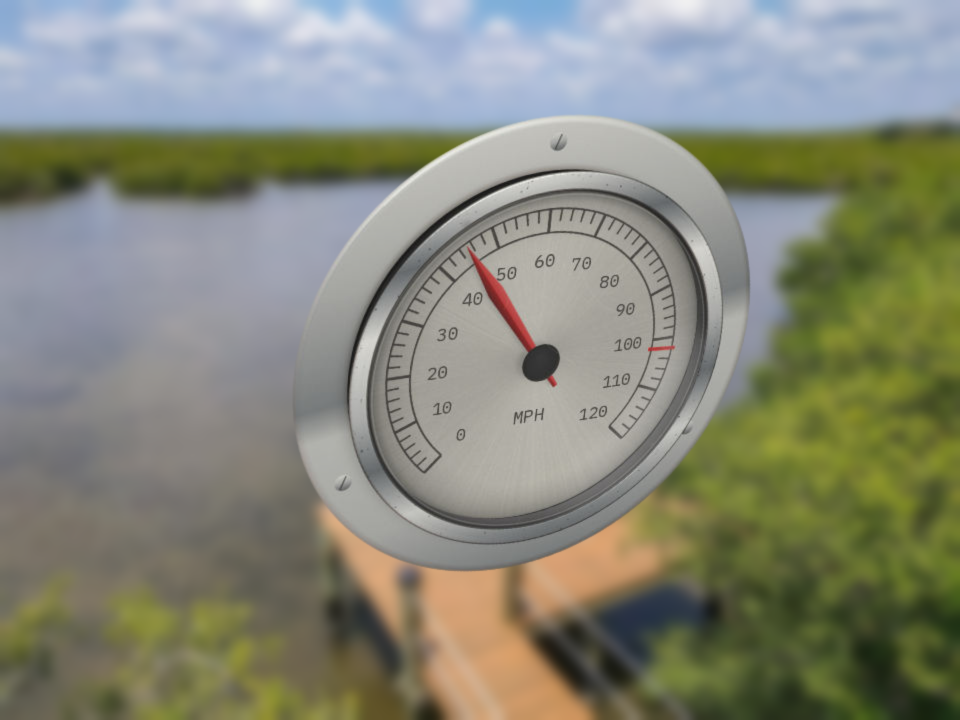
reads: 45
